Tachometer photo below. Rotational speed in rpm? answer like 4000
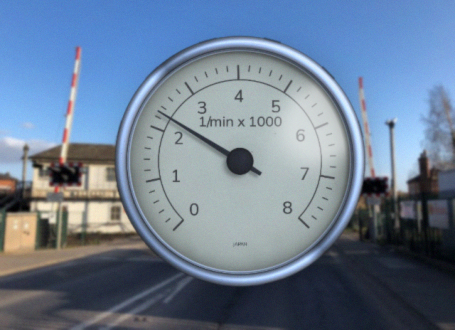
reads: 2300
